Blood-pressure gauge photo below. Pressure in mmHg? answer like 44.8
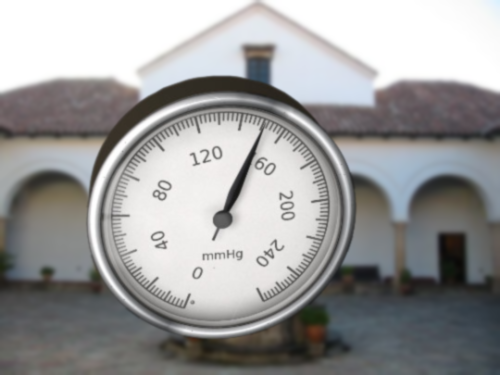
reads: 150
